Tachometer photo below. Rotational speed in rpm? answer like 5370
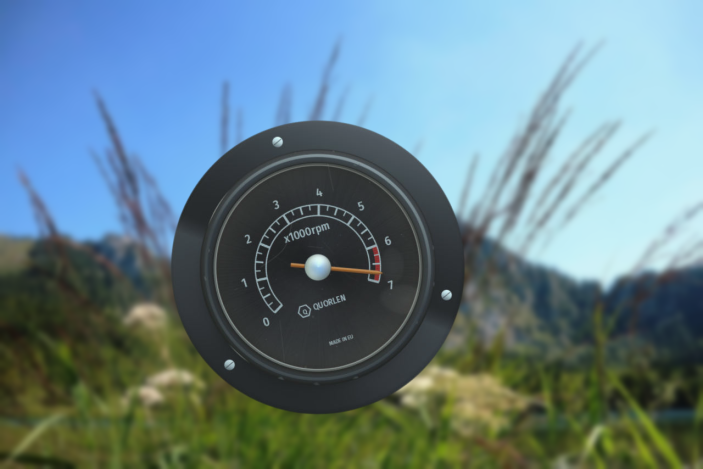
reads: 6750
